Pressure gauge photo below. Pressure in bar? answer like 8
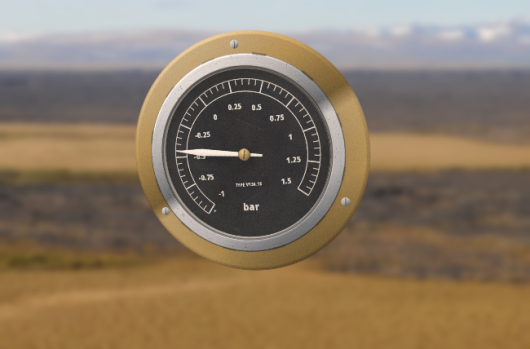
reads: -0.45
